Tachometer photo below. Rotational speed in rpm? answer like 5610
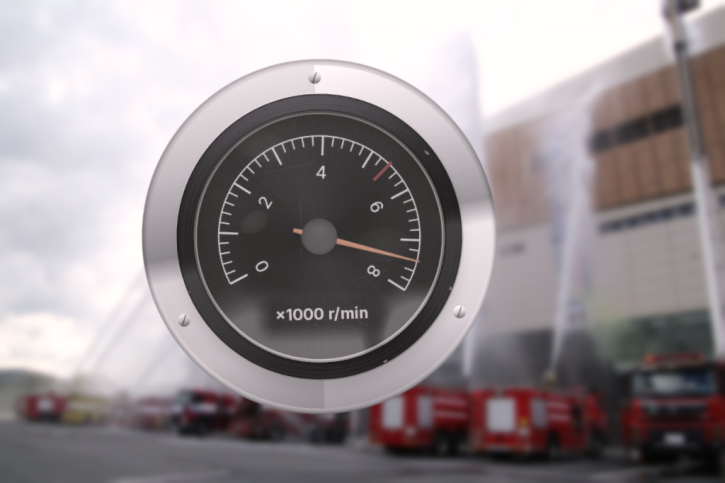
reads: 7400
